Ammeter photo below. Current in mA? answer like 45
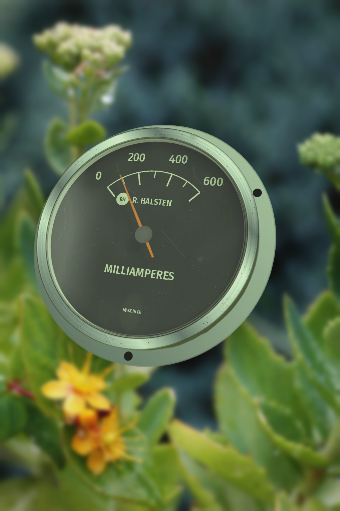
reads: 100
